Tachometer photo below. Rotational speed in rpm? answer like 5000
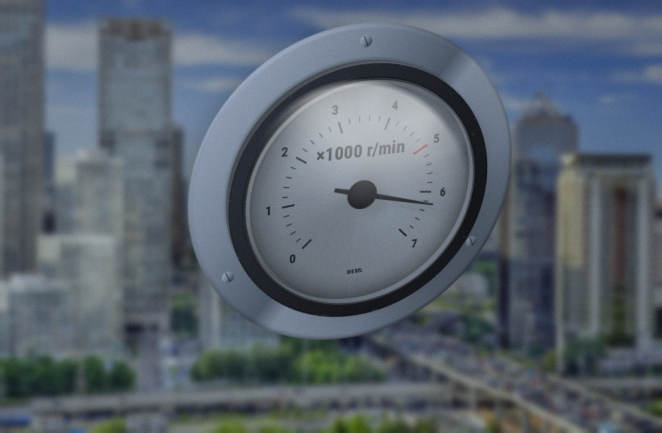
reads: 6200
